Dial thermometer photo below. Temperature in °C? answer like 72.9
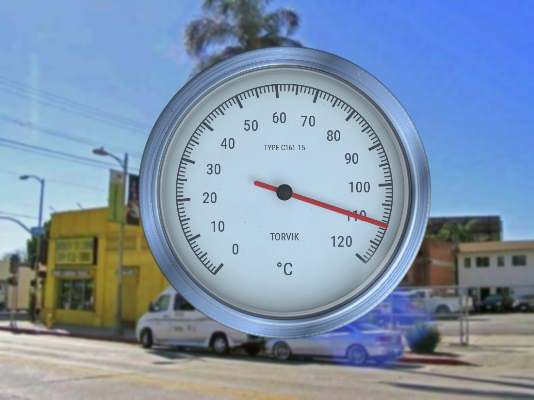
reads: 110
